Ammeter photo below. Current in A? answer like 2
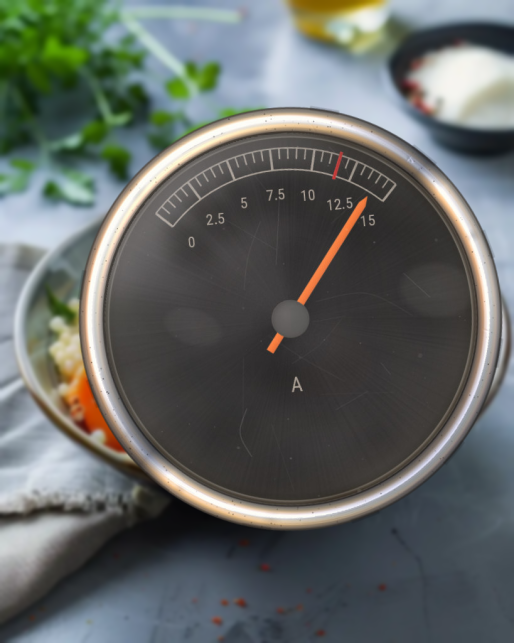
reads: 14
